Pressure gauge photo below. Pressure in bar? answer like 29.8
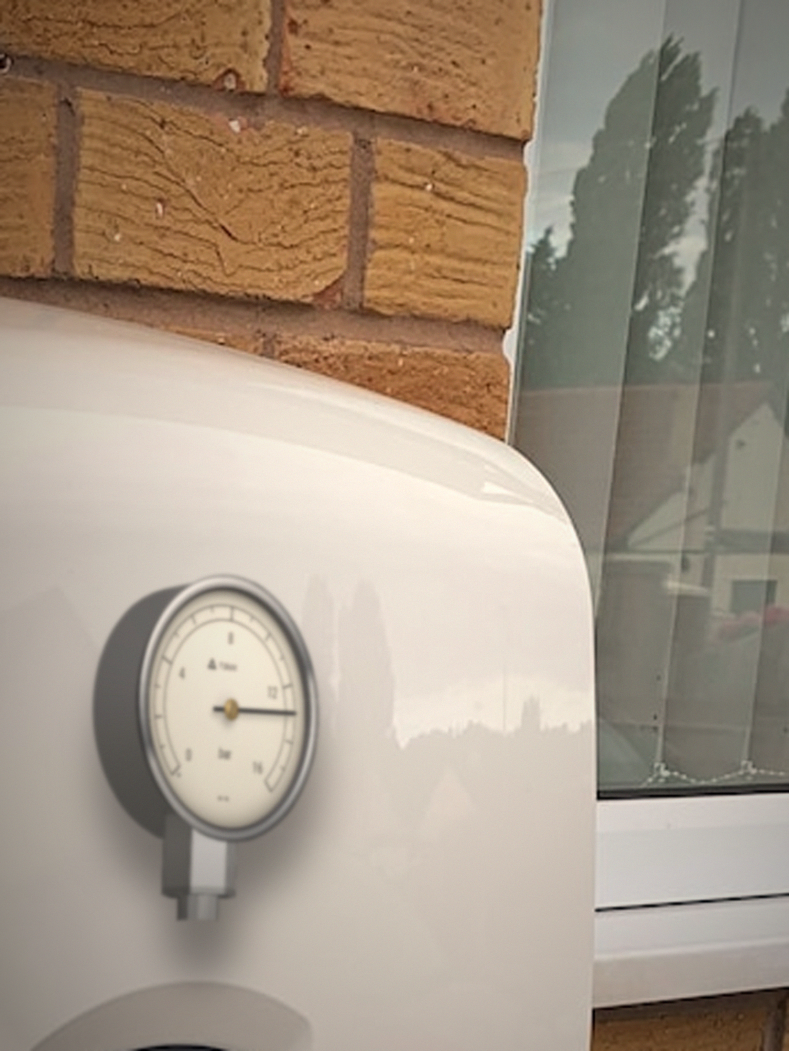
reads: 13
